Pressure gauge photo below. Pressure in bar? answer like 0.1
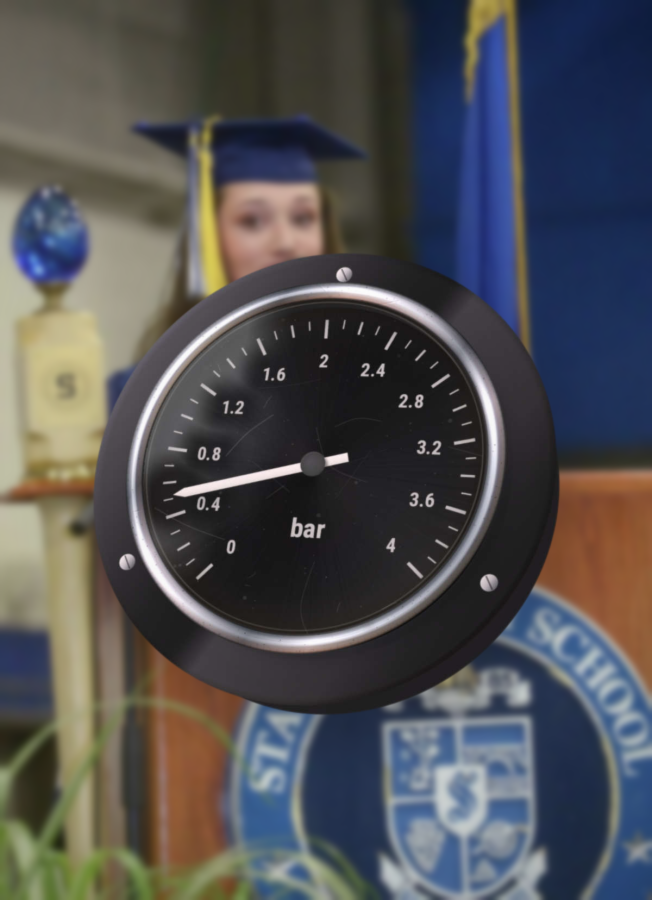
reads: 0.5
